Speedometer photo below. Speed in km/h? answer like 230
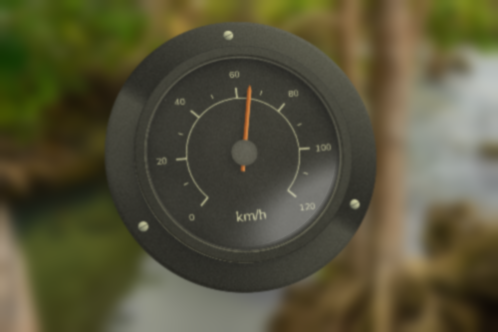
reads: 65
